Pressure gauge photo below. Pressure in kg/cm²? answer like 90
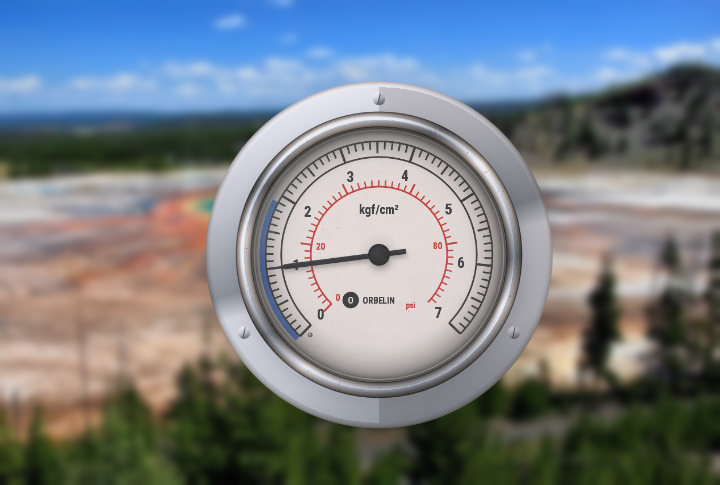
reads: 1
